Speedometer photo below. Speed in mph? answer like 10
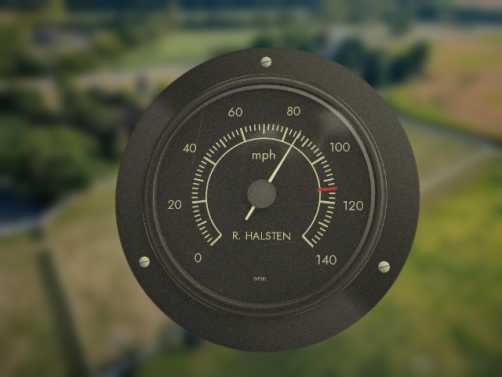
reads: 86
